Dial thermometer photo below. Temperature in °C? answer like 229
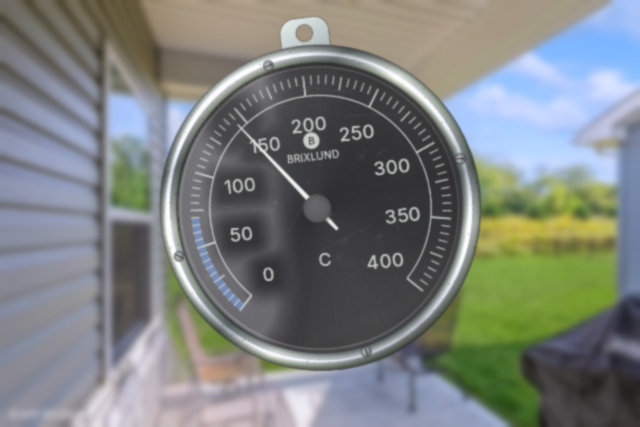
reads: 145
